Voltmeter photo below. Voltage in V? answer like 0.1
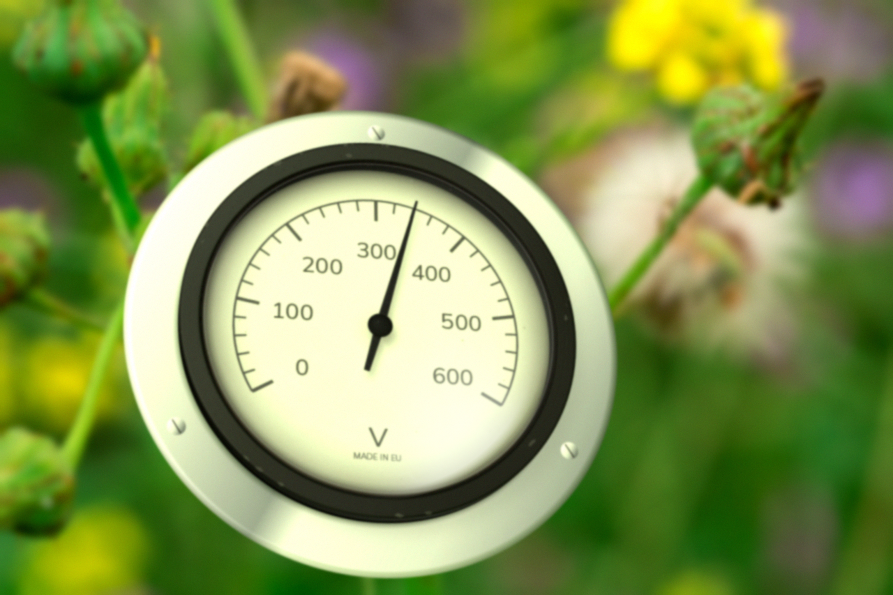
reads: 340
